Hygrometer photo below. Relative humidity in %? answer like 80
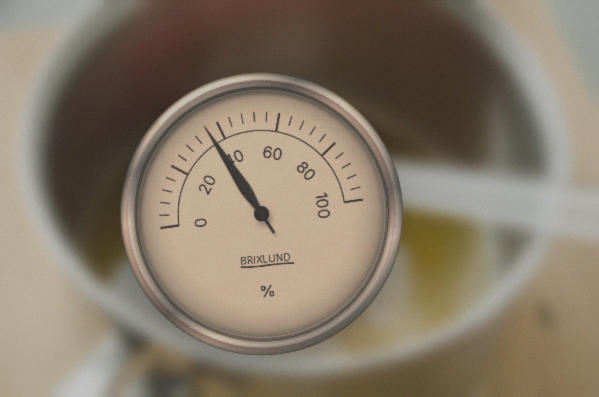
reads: 36
